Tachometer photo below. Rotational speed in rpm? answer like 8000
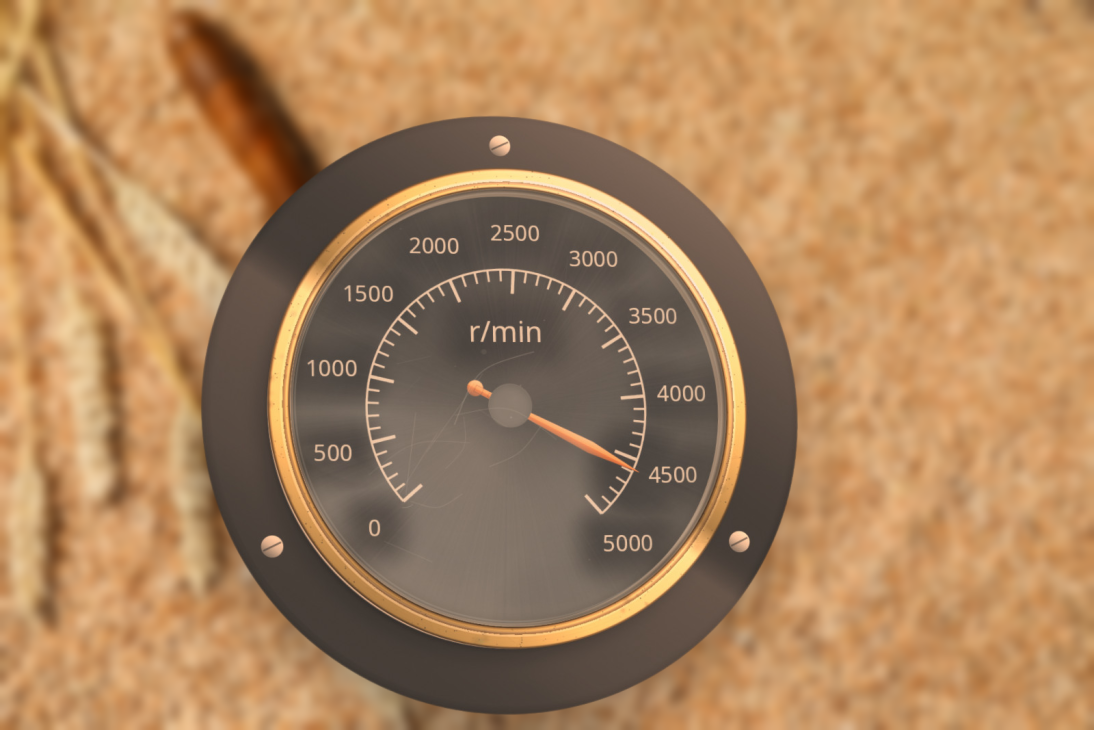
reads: 4600
